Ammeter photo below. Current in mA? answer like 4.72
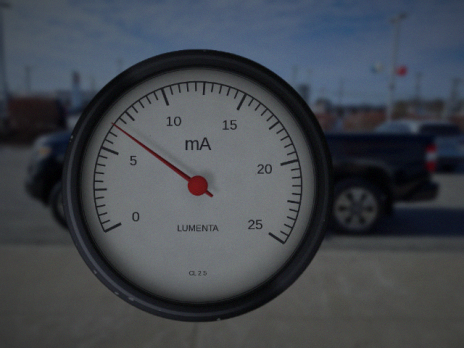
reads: 6.5
